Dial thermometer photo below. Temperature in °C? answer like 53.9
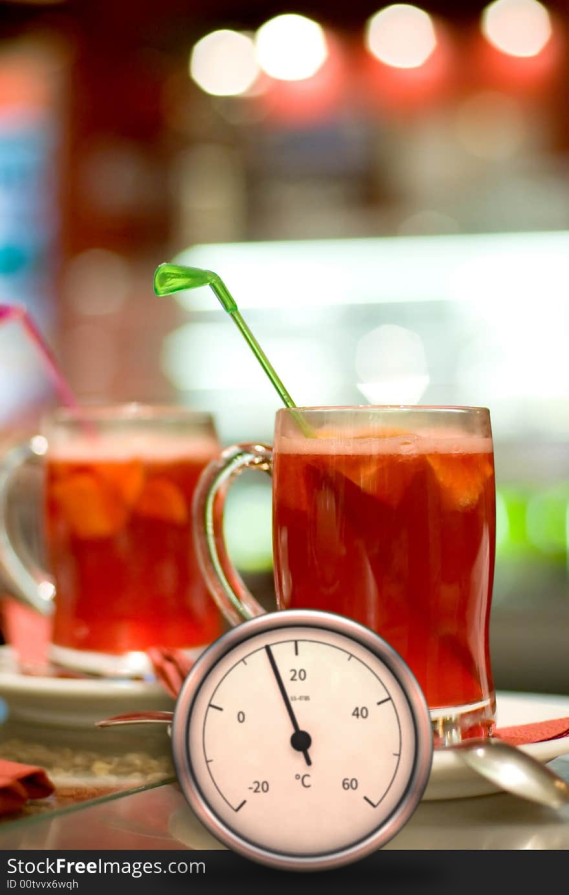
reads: 15
